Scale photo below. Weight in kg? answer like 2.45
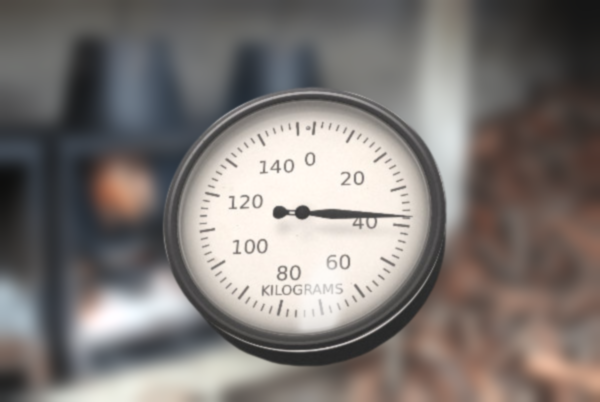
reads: 38
